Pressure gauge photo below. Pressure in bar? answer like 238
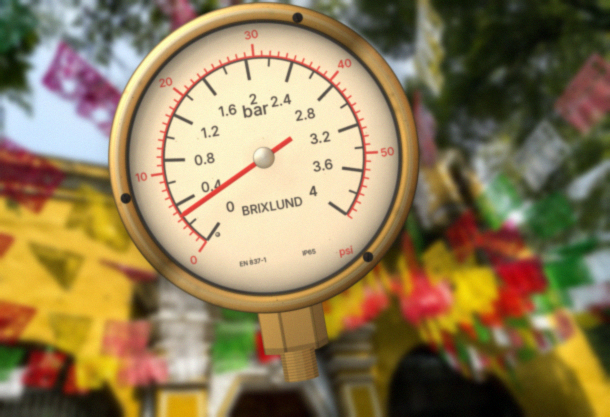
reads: 0.3
